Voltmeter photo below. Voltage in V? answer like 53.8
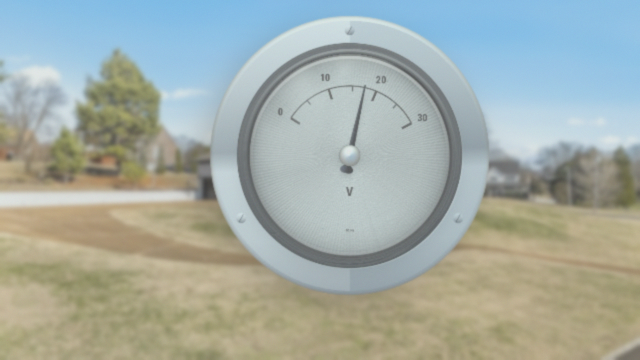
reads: 17.5
